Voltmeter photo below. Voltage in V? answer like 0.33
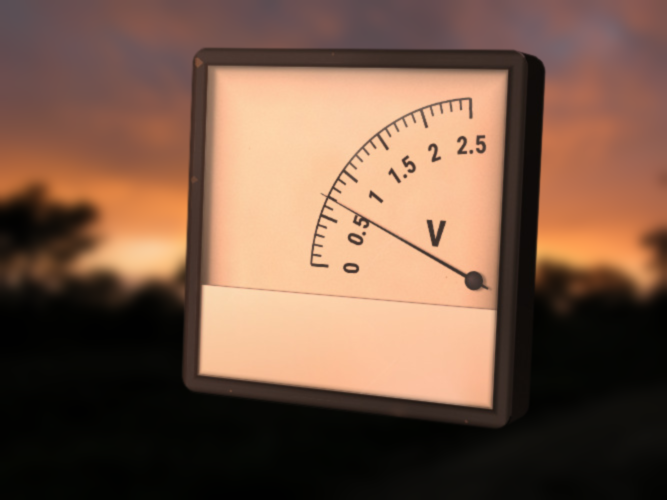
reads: 0.7
